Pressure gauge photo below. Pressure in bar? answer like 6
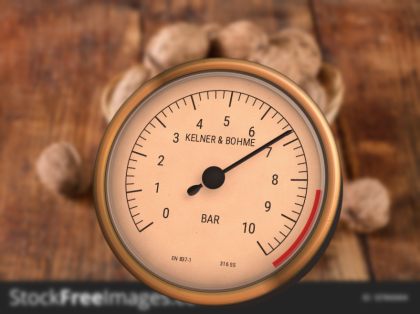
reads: 6.8
